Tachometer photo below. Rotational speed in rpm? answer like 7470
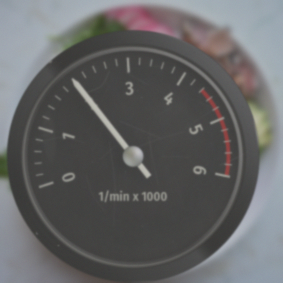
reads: 2000
